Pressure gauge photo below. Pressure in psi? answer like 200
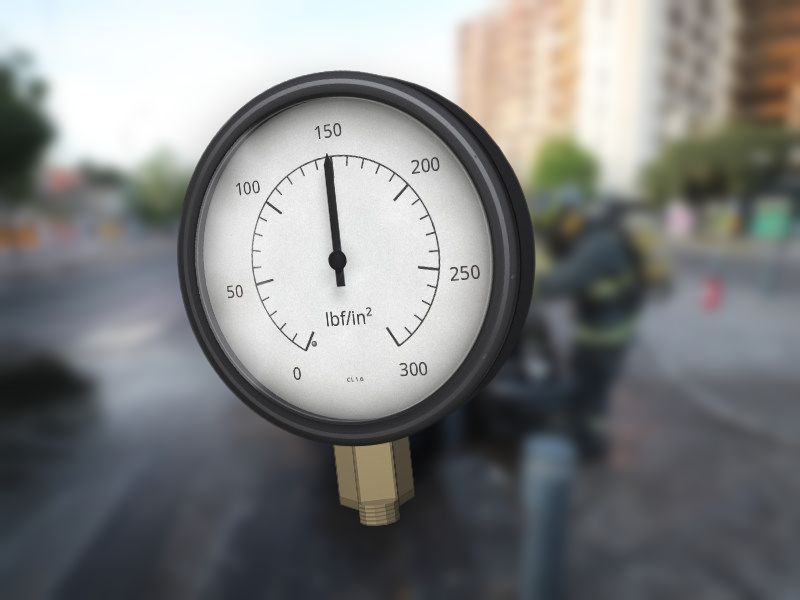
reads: 150
